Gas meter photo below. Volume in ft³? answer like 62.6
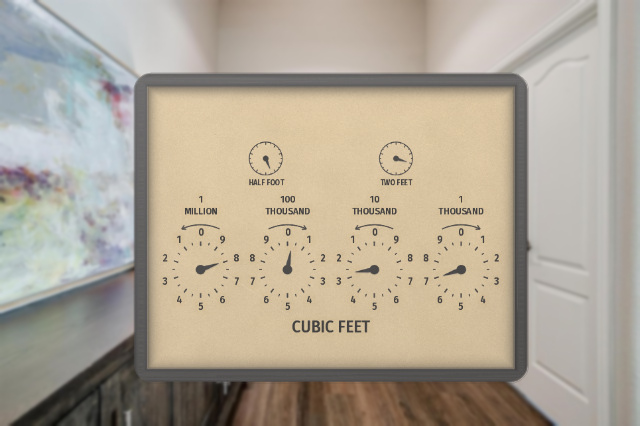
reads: 802700
